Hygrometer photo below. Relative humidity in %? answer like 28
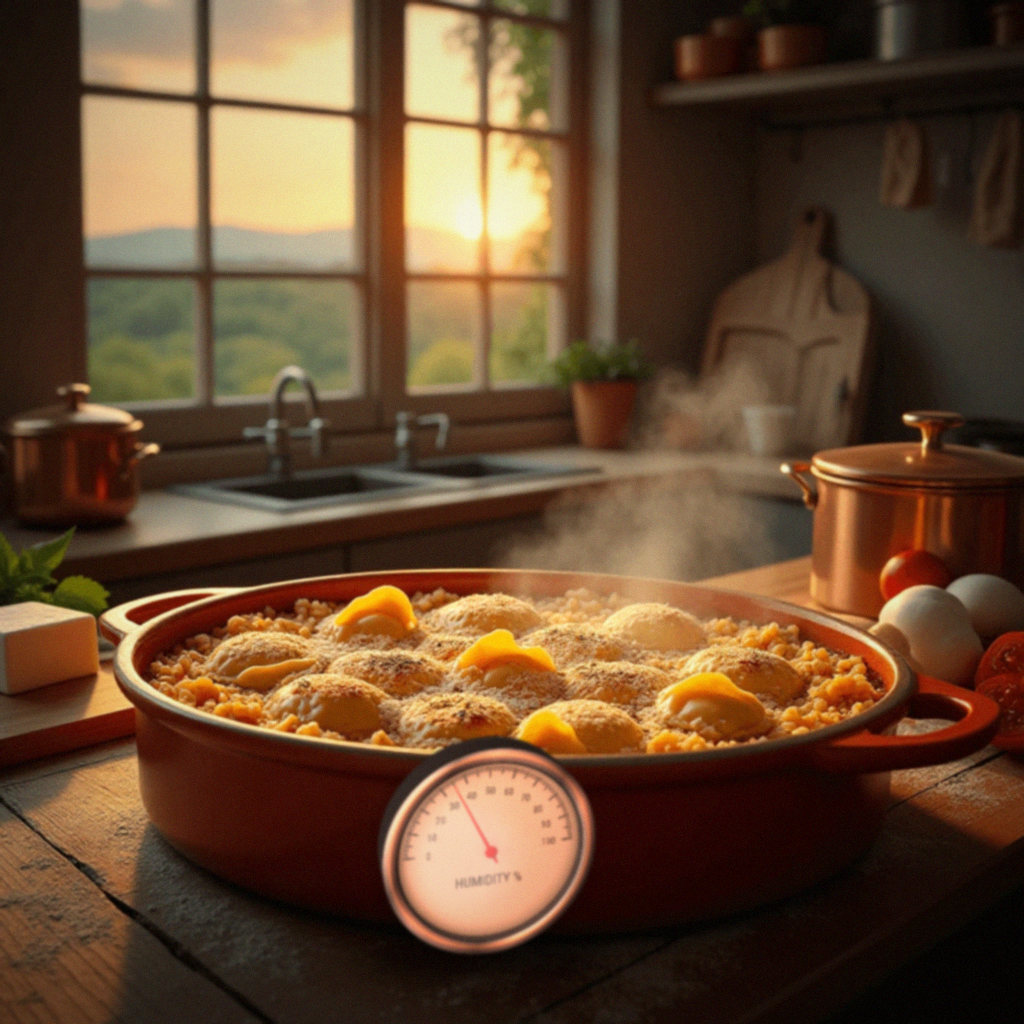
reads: 35
